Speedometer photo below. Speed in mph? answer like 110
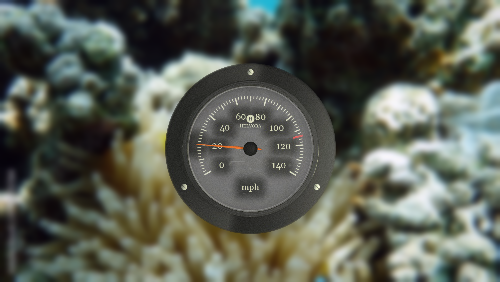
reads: 20
